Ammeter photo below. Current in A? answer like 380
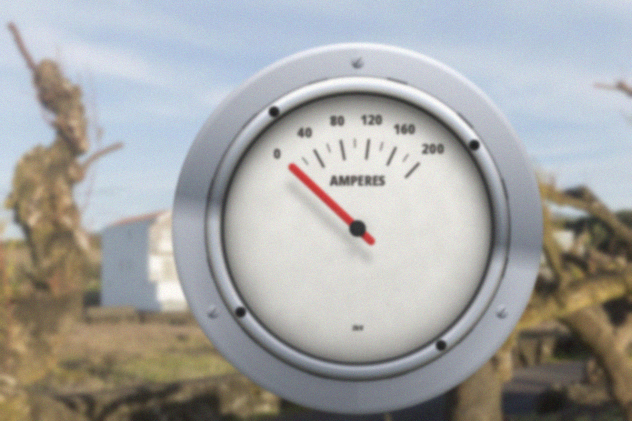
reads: 0
